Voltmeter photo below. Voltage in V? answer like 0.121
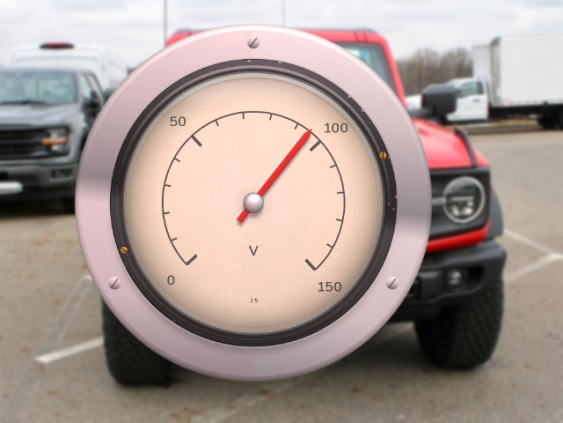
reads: 95
